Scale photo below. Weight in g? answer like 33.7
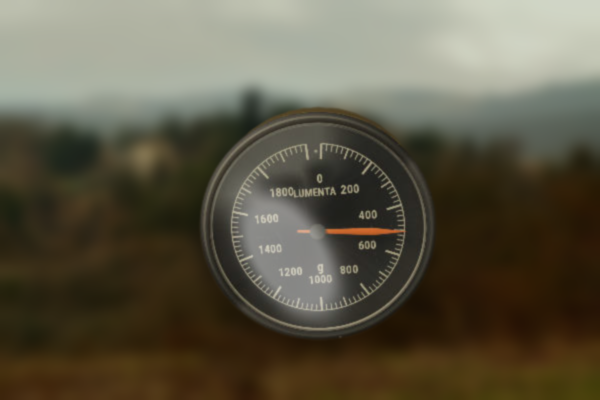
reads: 500
